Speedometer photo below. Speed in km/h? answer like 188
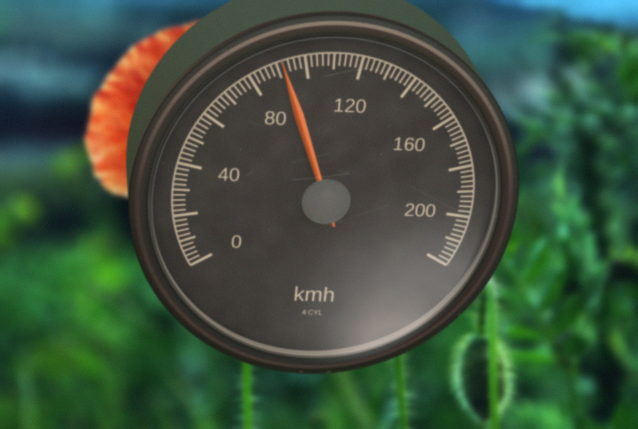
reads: 92
